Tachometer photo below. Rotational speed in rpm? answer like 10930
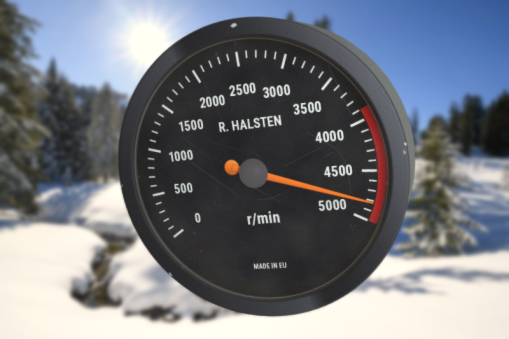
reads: 4800
